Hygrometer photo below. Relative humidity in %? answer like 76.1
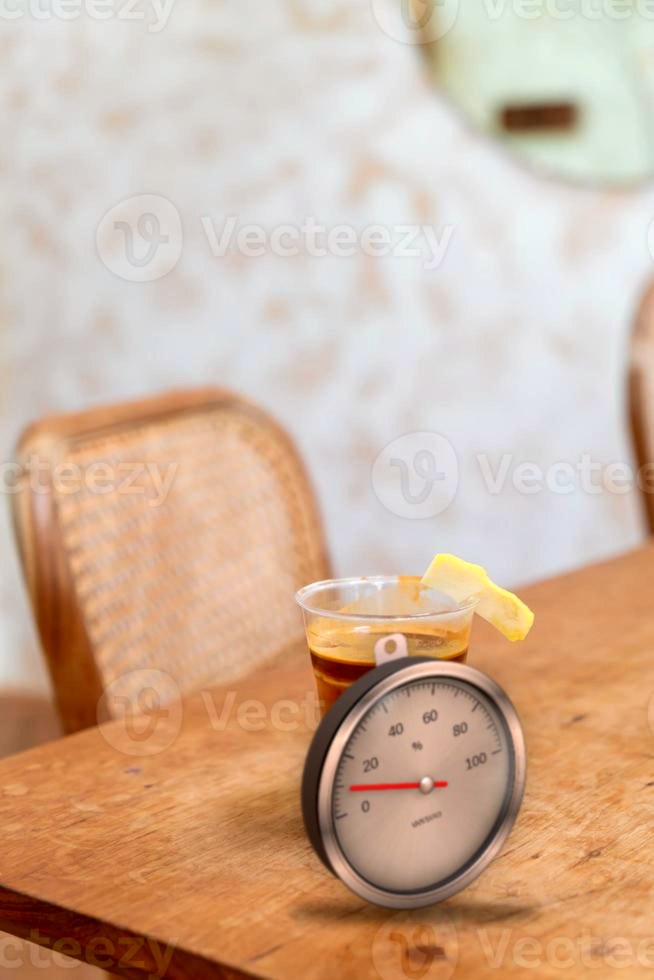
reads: 10
